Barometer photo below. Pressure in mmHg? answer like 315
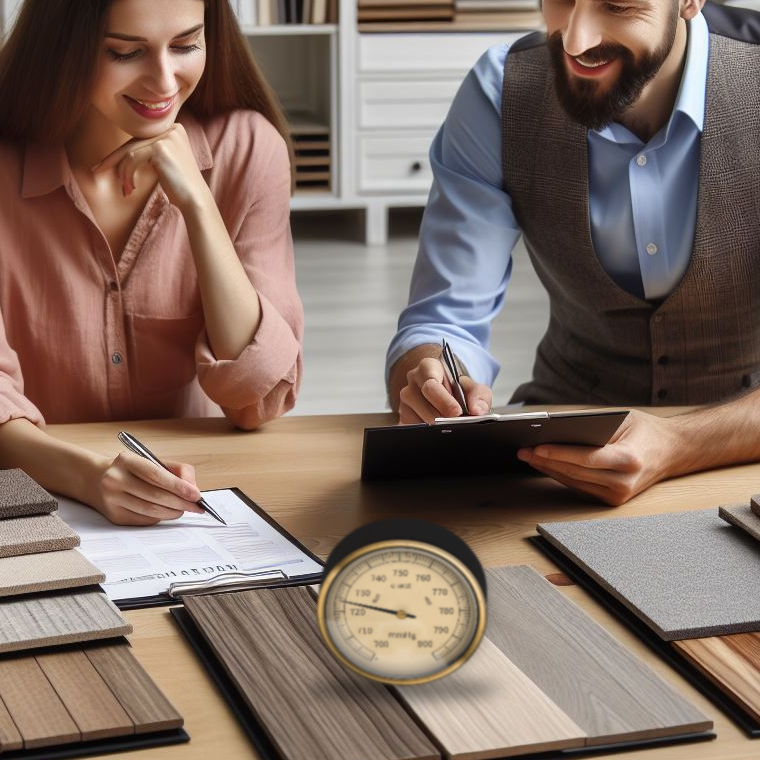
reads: 725
